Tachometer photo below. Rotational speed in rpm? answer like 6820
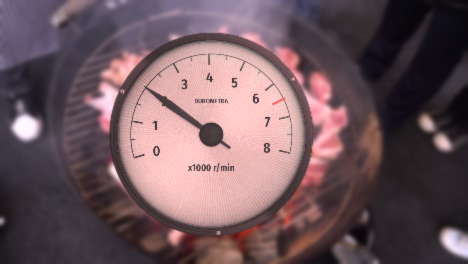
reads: 2000
